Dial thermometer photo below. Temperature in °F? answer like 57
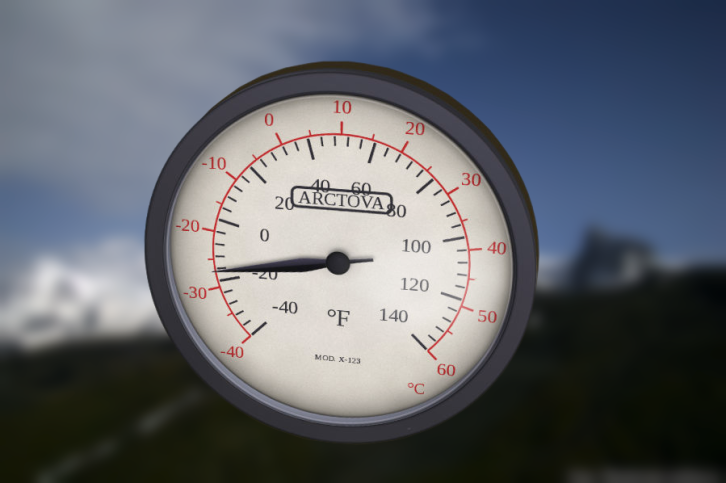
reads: -16
